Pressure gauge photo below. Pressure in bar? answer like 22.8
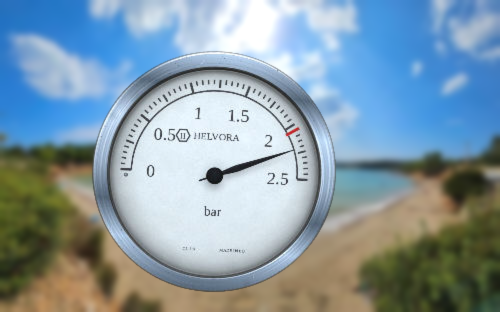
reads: 2.2
